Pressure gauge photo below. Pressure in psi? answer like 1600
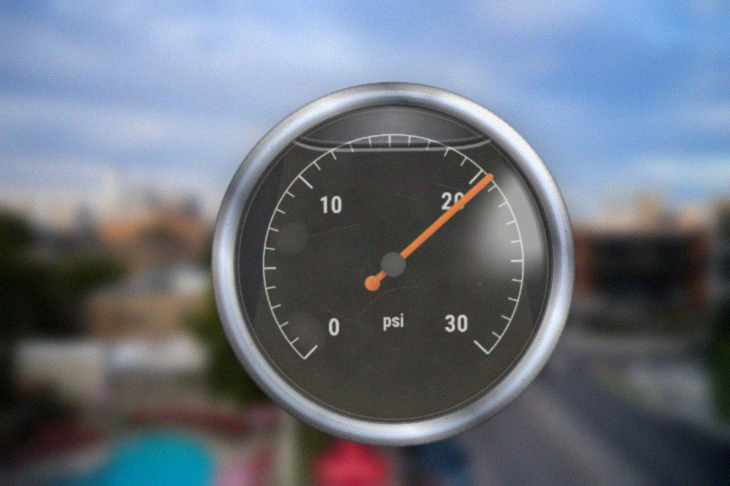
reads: 20.5
